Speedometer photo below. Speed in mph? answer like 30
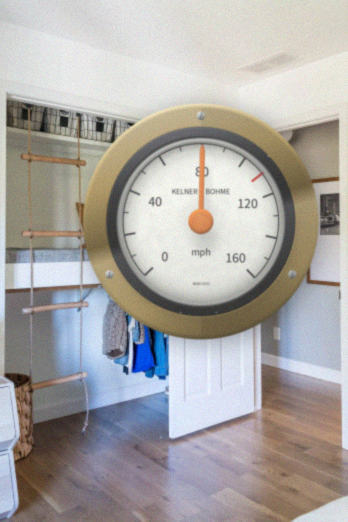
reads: 80
